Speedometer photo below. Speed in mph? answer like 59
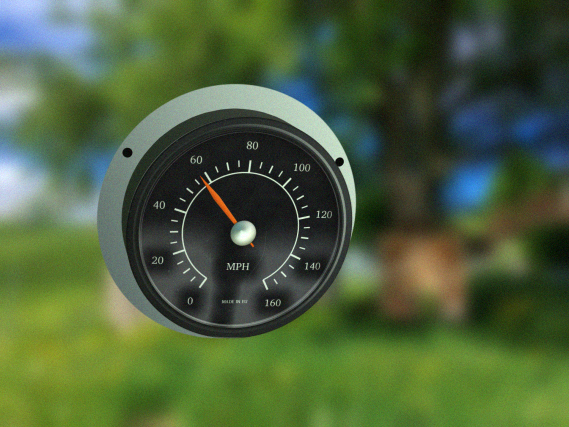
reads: 57.5
